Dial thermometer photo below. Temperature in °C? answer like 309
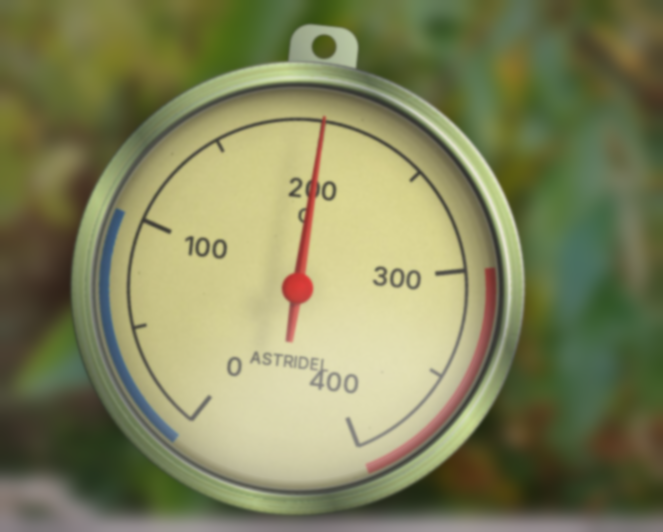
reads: 200
